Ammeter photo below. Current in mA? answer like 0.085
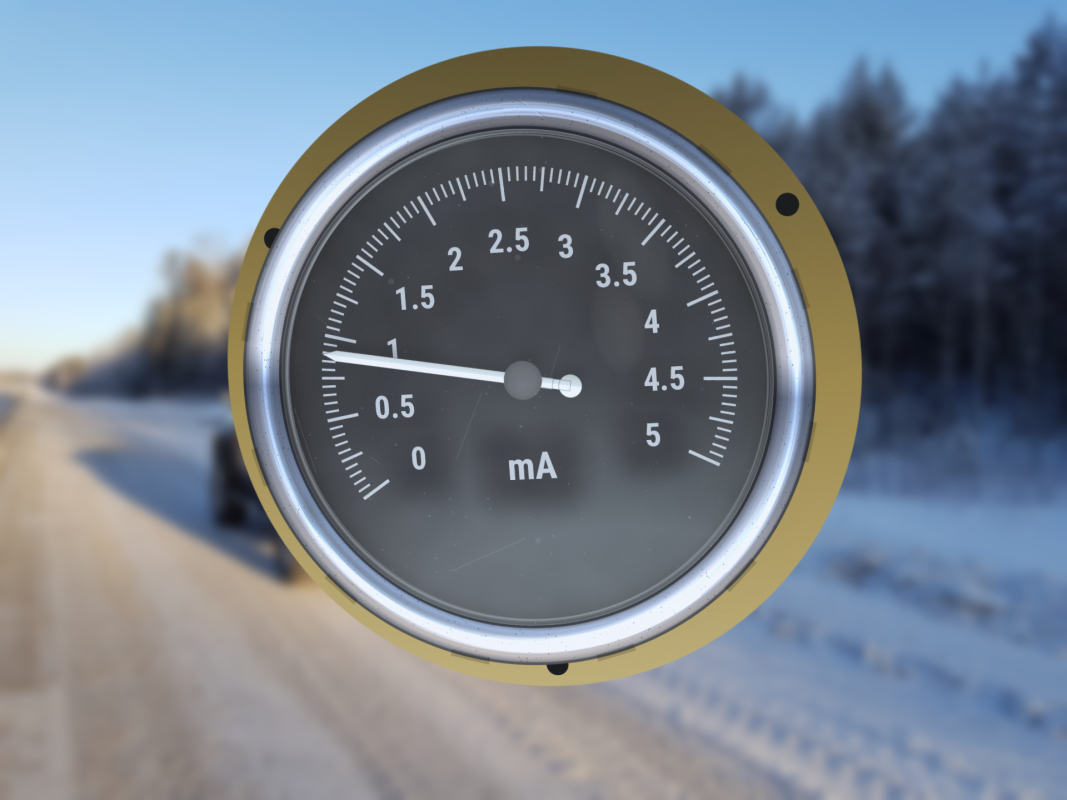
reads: 0.9
